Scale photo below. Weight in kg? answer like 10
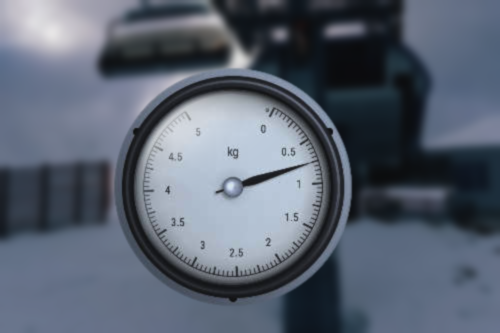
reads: 0.75
